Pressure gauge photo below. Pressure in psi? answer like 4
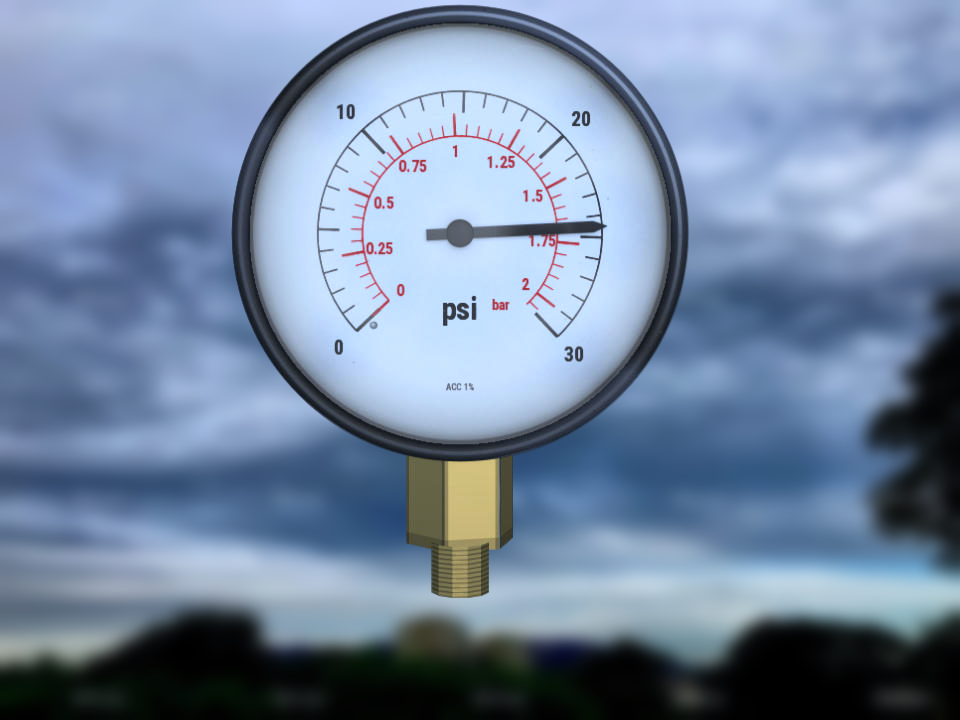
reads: 24.5
